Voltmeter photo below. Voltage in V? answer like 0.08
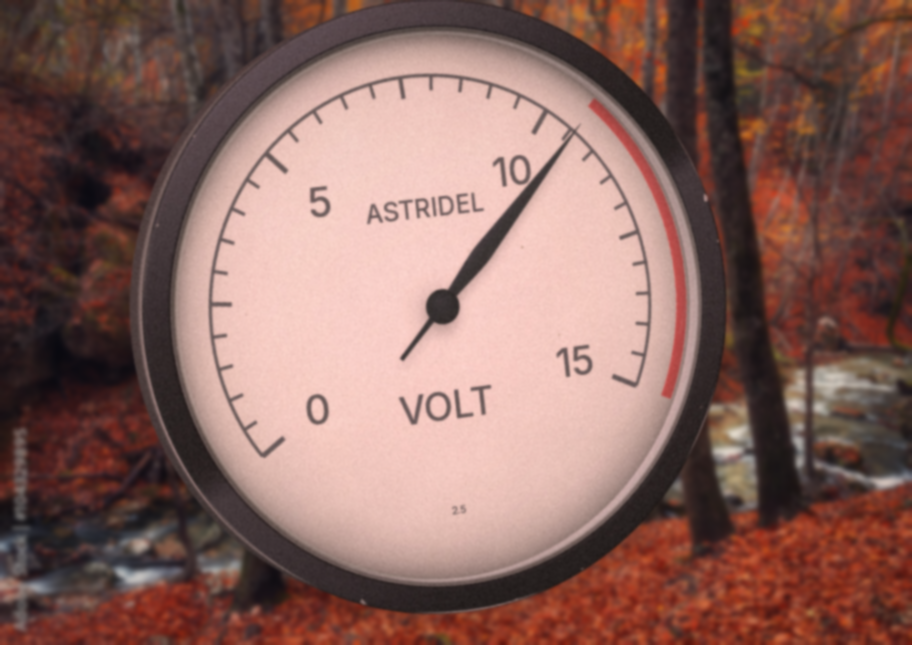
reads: 10.5
